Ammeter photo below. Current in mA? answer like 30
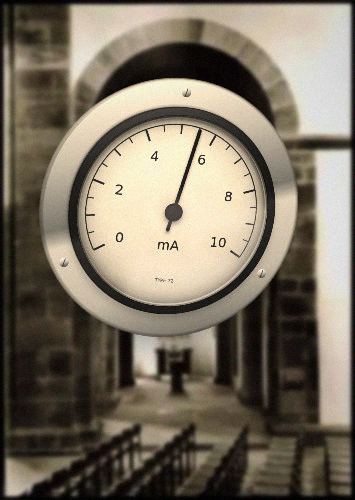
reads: 5.5
